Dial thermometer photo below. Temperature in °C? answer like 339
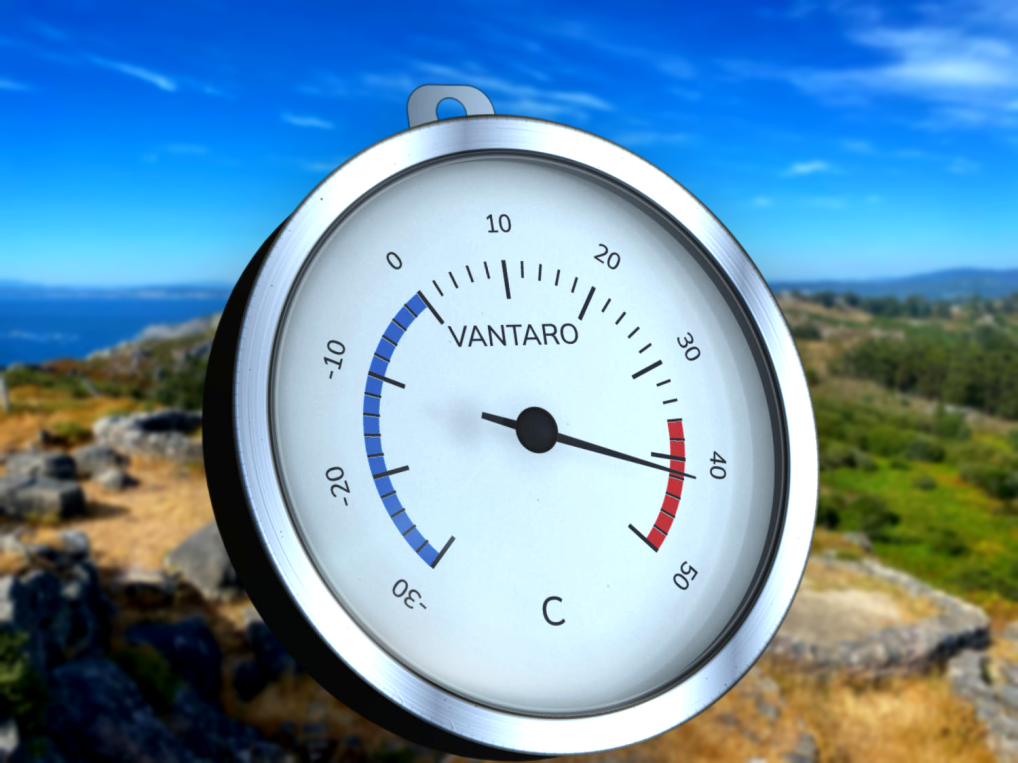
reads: 42
